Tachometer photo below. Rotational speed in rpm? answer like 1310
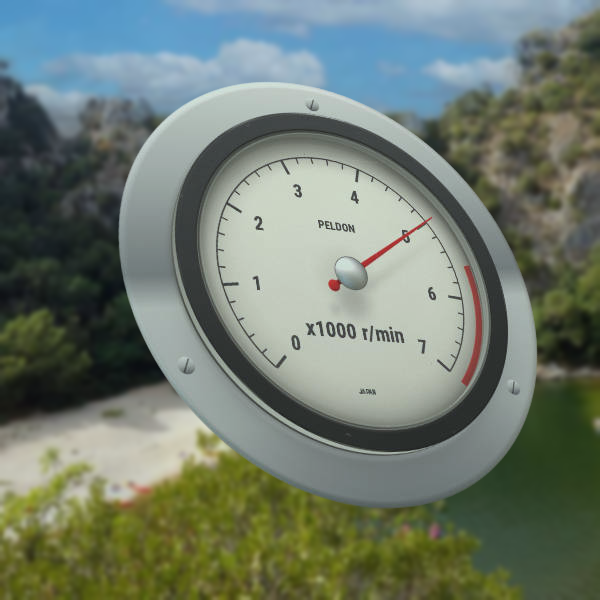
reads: 5000
